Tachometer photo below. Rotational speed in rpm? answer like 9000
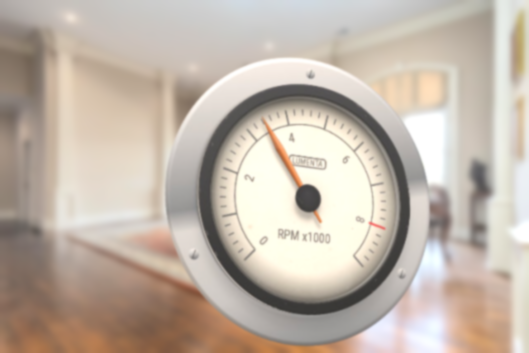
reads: 3400
